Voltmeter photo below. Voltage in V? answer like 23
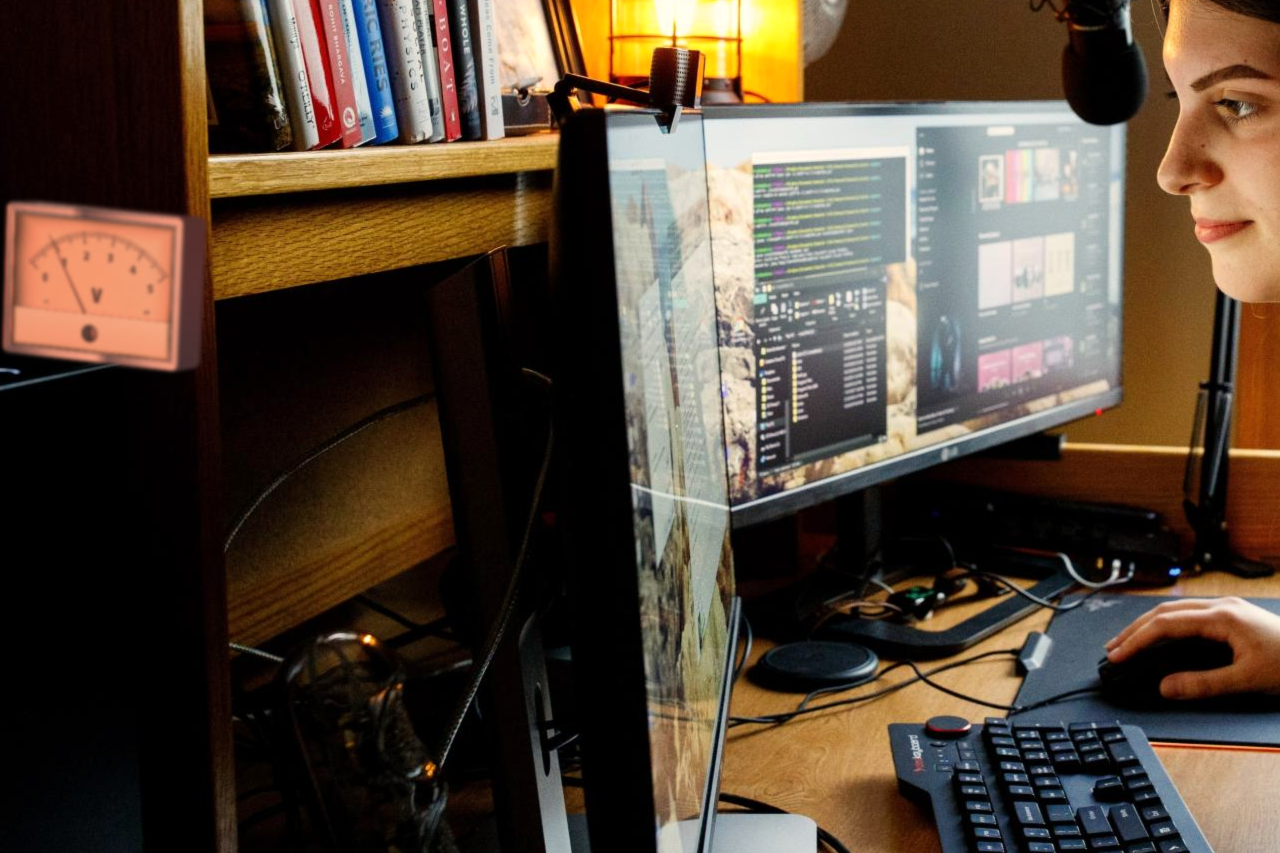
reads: 1
